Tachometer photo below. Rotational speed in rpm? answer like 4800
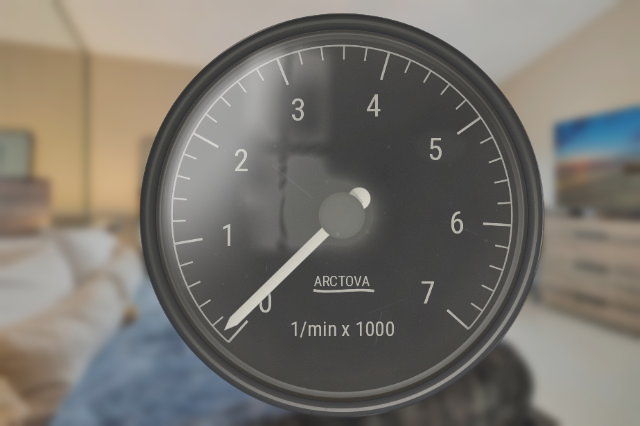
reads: 100
